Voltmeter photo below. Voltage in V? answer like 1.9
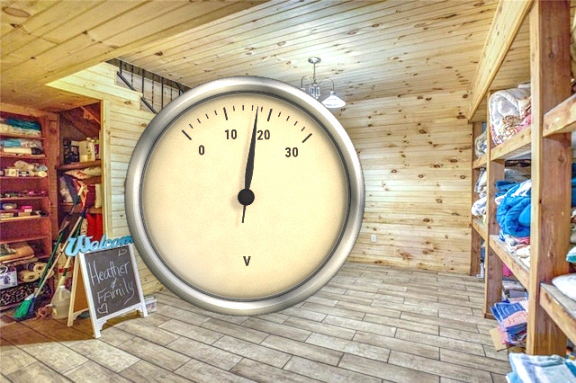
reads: 17
